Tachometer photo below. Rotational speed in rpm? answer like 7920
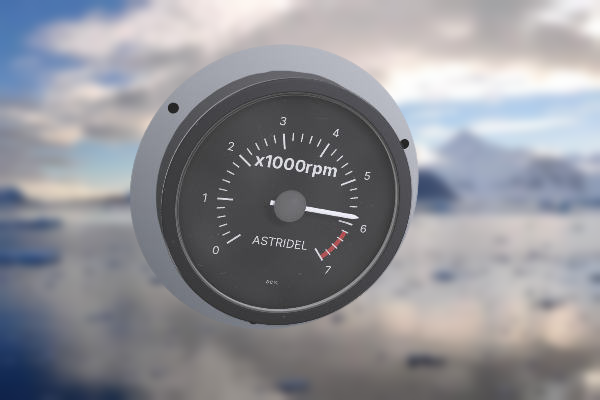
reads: 5800
